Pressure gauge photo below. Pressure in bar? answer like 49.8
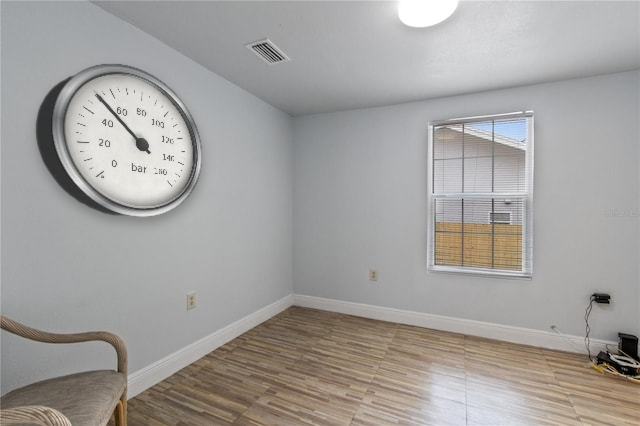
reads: 50
